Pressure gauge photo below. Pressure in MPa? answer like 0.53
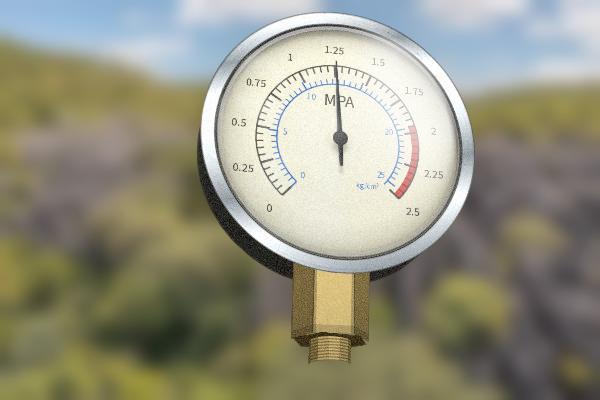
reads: 1.25
